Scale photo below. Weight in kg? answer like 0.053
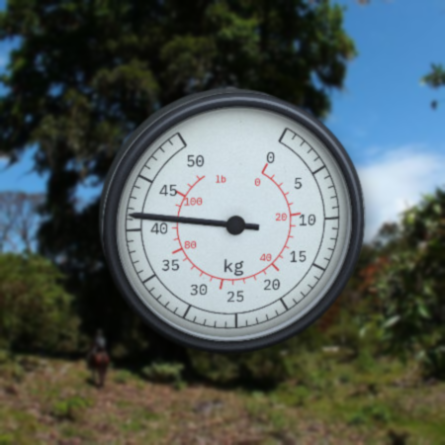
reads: 41.5
